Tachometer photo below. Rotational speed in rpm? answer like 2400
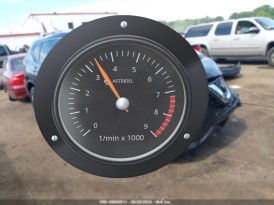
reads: 3400
